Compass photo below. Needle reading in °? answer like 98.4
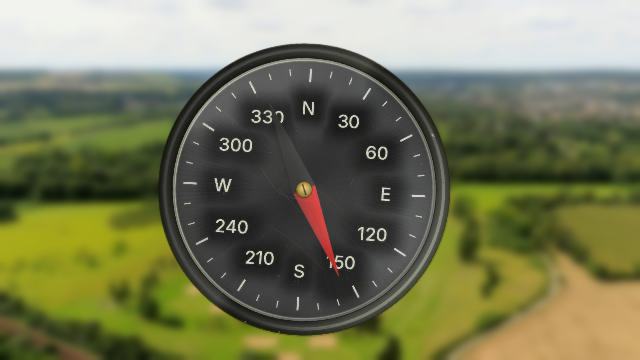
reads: 155
